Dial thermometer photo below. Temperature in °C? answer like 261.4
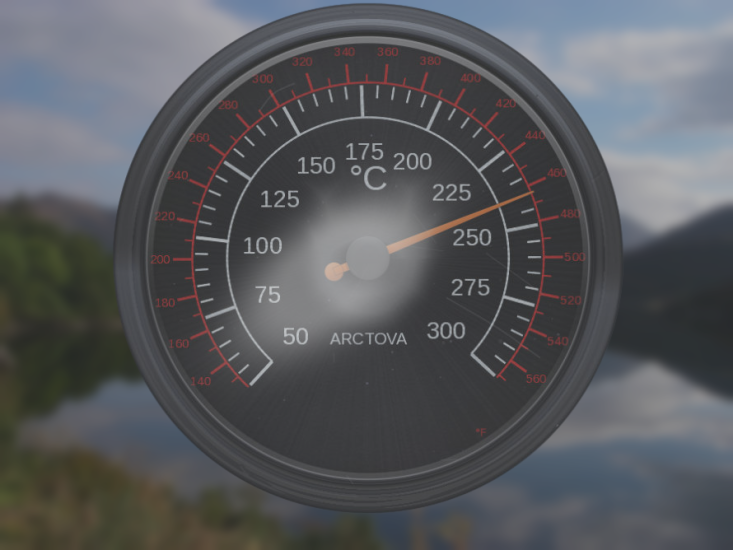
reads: 240
